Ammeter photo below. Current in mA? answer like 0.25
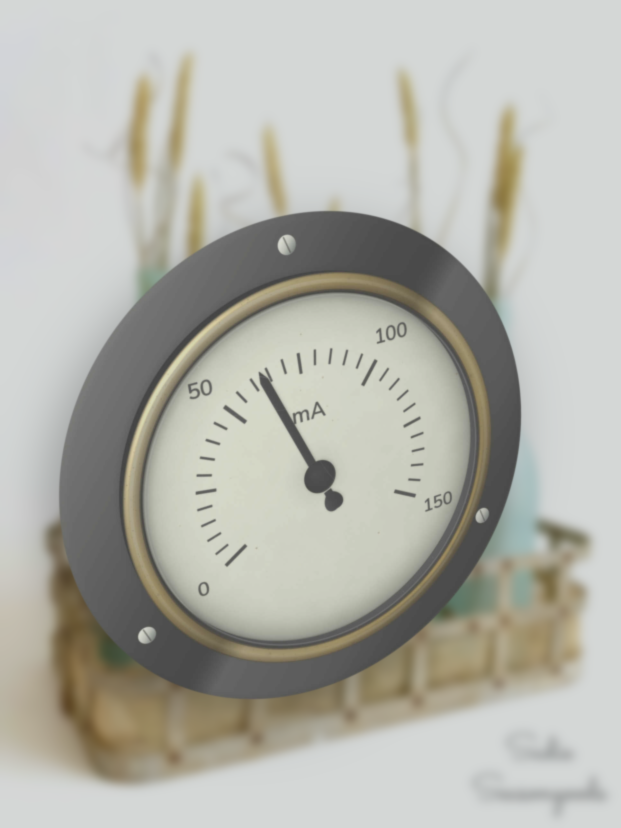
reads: 62.5
